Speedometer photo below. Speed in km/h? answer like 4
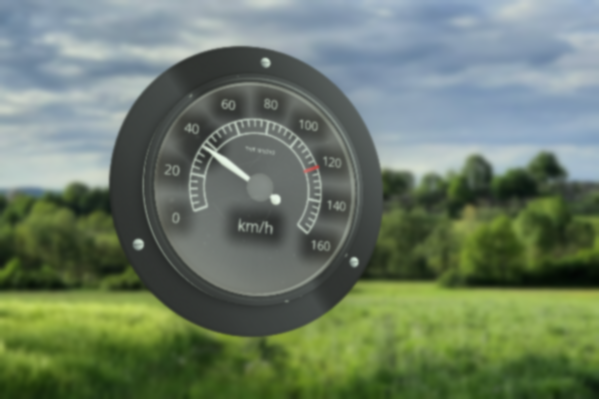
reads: 36
